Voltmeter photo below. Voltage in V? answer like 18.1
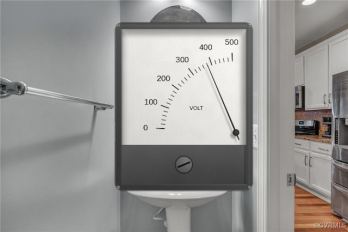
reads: 380
